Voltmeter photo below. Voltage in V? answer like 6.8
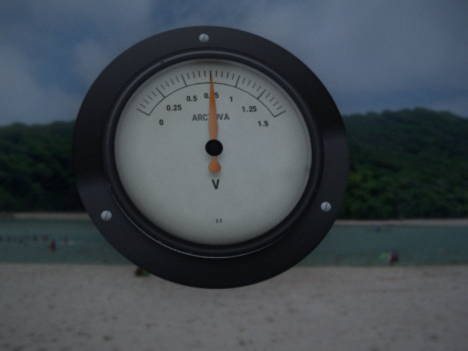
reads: 0.75
